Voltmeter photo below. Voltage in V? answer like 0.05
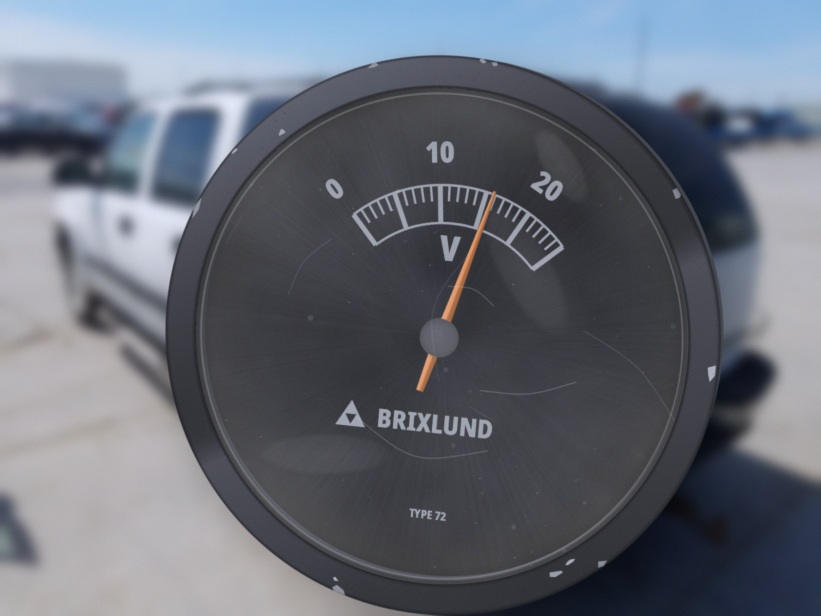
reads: 16
